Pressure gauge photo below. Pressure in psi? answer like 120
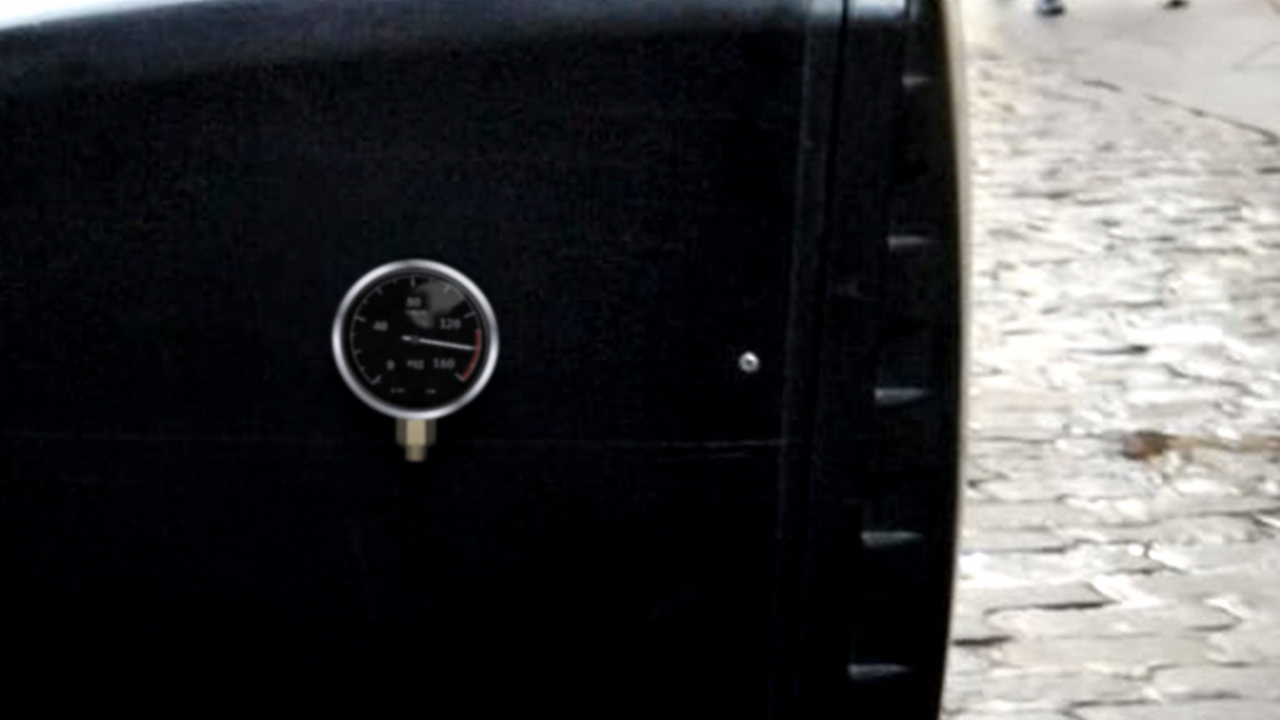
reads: 140
